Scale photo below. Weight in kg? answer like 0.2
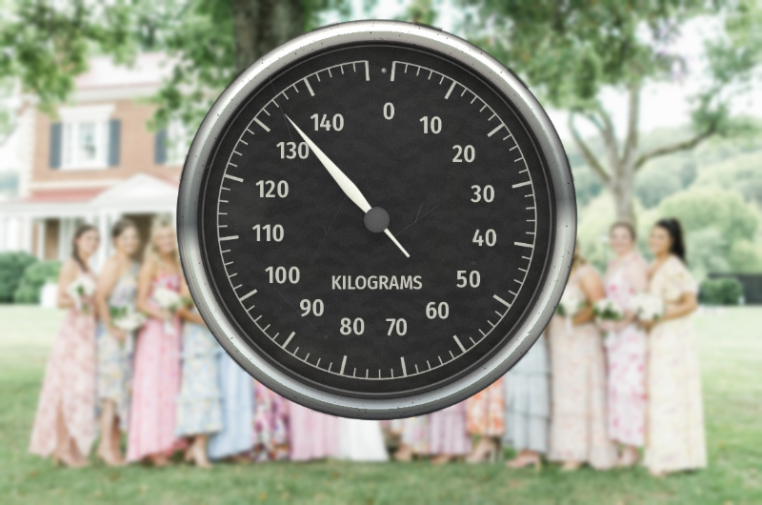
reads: 134
